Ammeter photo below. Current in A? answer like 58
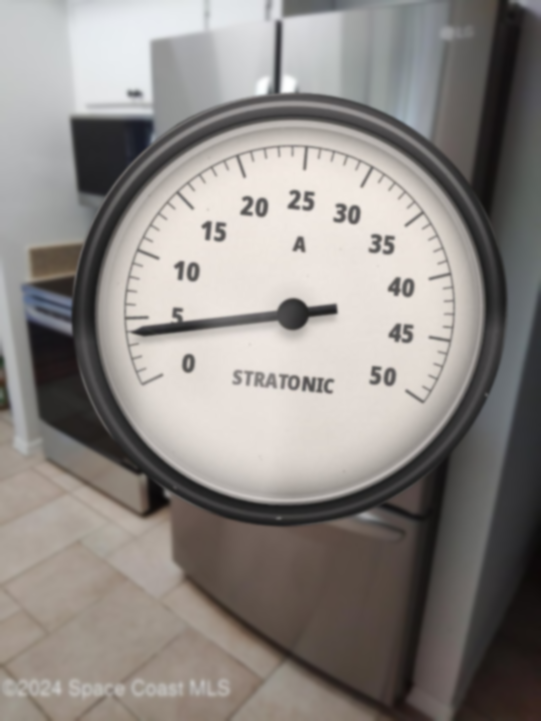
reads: 4
